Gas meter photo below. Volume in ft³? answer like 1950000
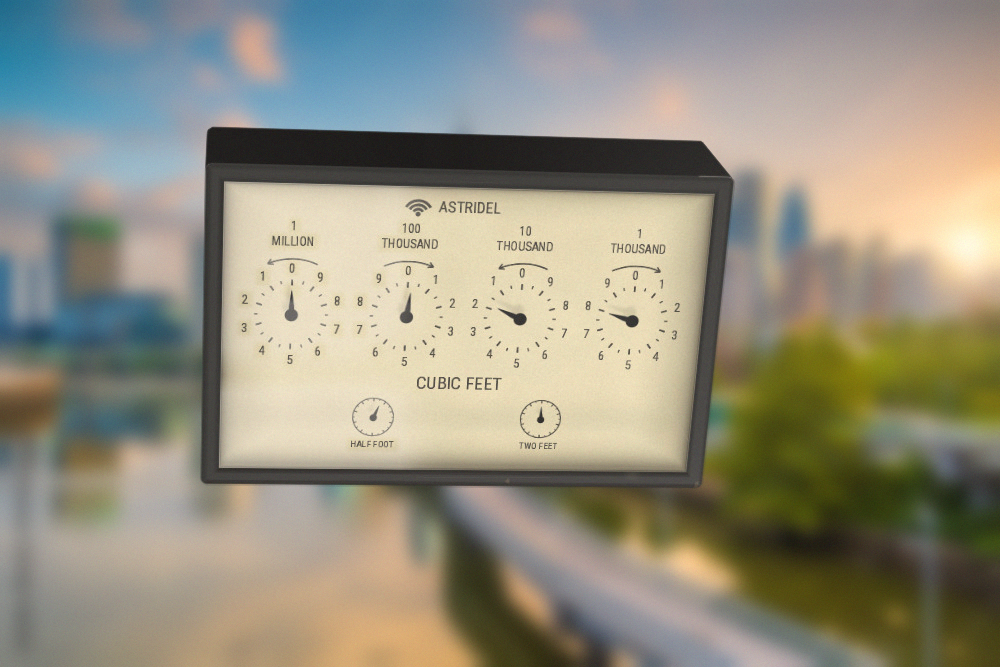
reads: 1800
